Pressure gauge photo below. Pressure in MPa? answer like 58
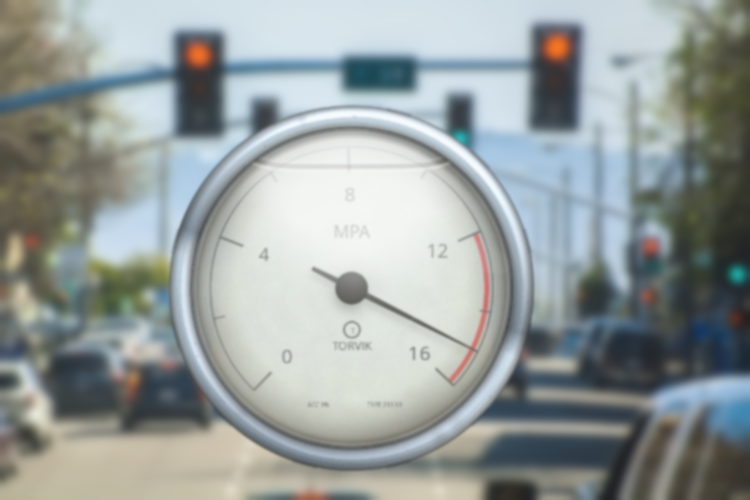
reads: 15
